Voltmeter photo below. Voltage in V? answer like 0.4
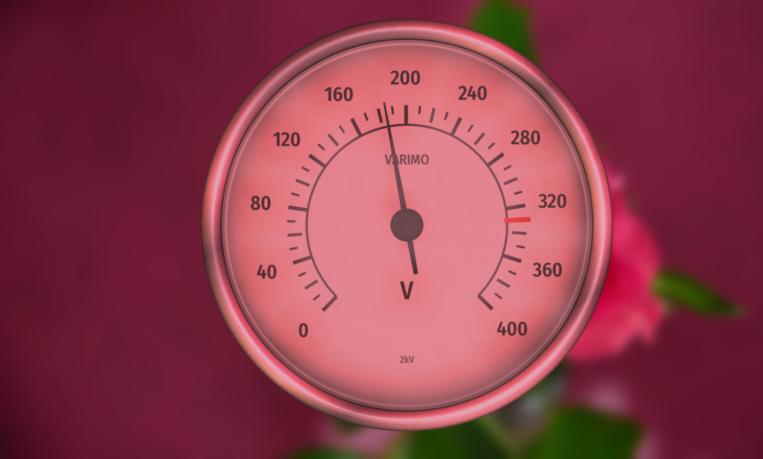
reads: 185
